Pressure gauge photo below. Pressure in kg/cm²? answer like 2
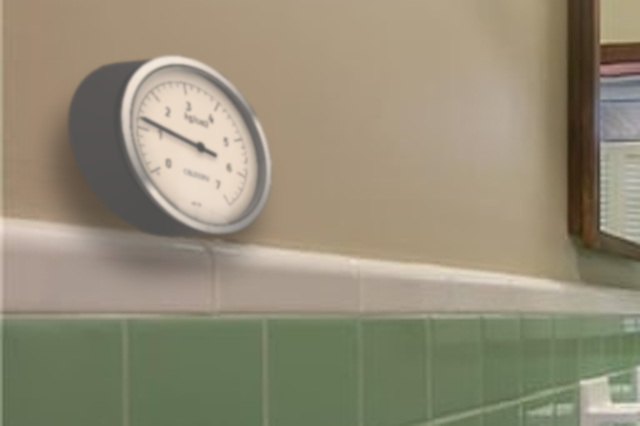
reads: 1.2
